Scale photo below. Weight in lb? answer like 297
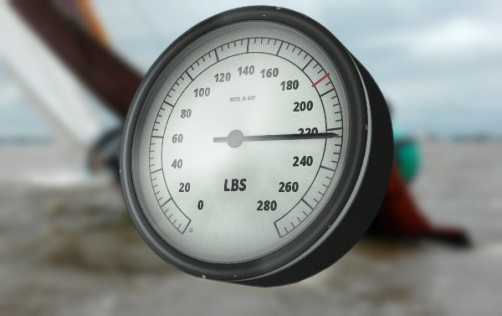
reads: 224
